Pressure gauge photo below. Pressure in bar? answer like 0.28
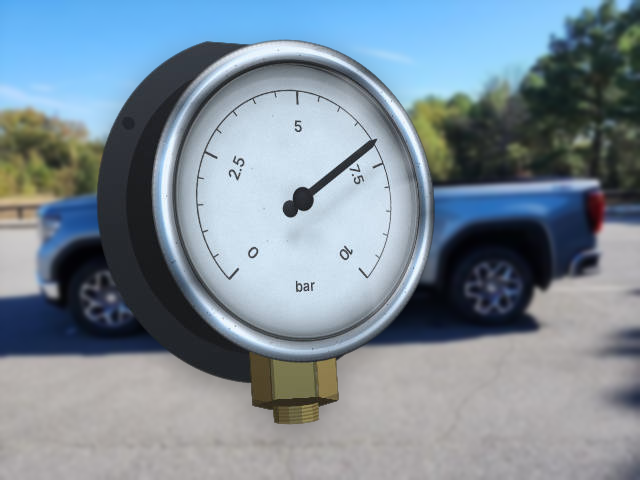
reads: 7
